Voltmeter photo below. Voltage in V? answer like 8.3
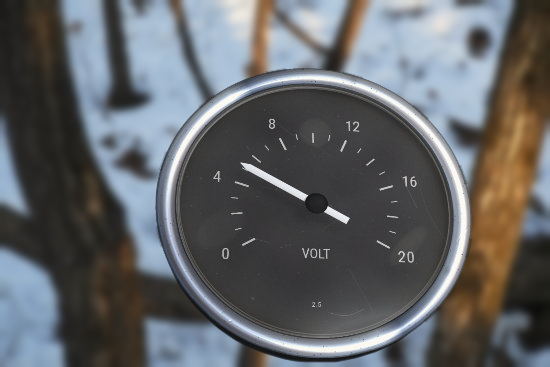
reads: 5
